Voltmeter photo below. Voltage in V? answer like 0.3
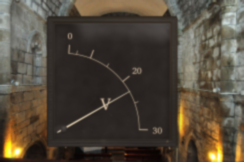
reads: 22.5
